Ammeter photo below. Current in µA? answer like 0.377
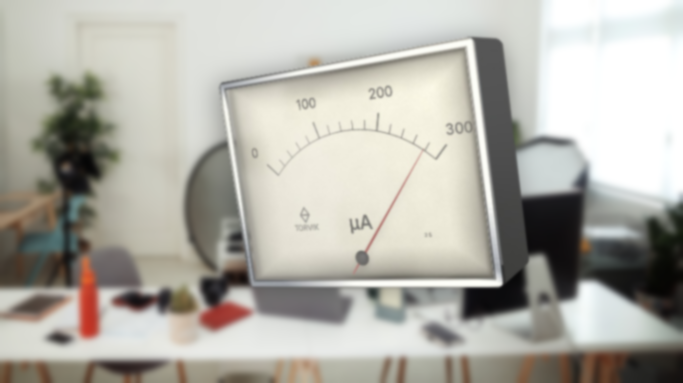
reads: 280
